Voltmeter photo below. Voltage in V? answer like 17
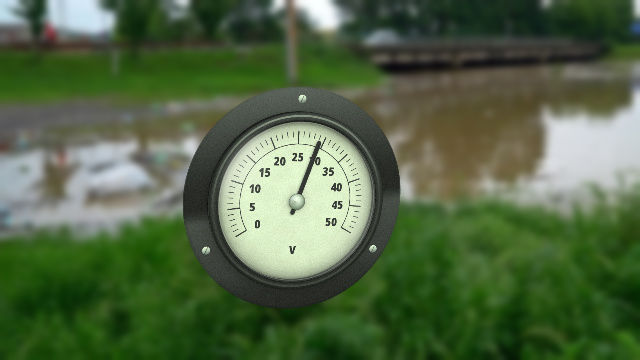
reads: 29
